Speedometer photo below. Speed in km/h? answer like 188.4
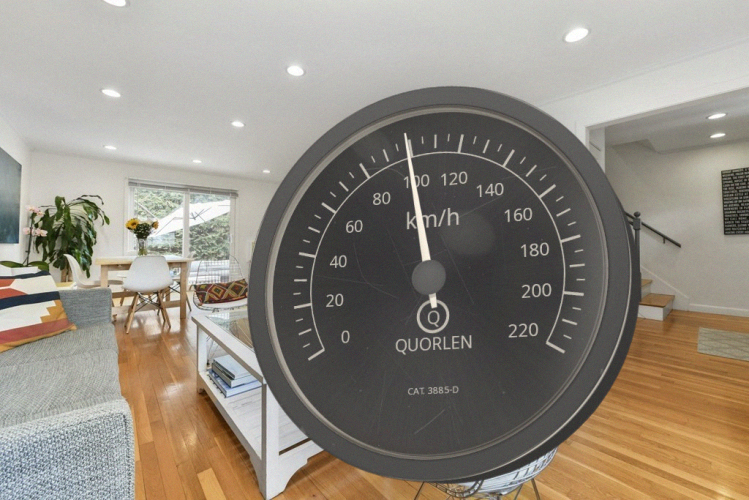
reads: 100
